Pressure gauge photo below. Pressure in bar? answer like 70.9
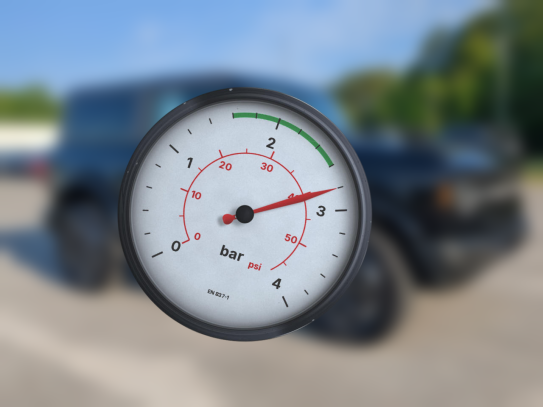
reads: 2.8
